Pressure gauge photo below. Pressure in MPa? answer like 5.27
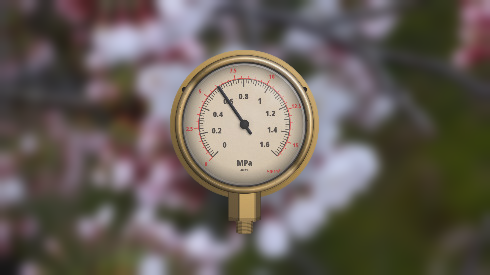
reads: 0.6
